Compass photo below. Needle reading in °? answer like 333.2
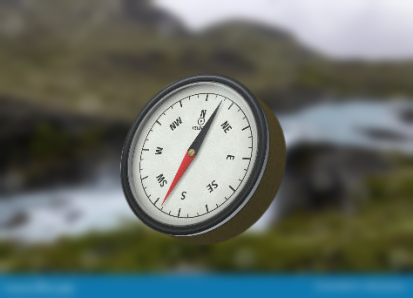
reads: 200
